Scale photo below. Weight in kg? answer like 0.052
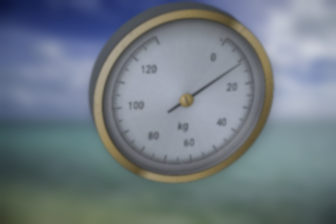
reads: 10
